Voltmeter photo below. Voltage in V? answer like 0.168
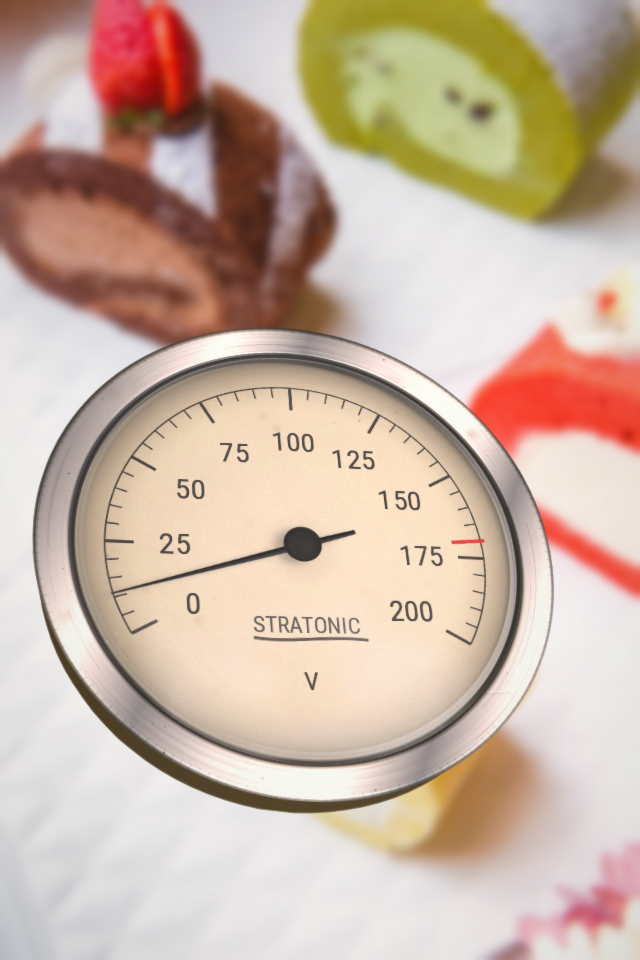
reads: 10
